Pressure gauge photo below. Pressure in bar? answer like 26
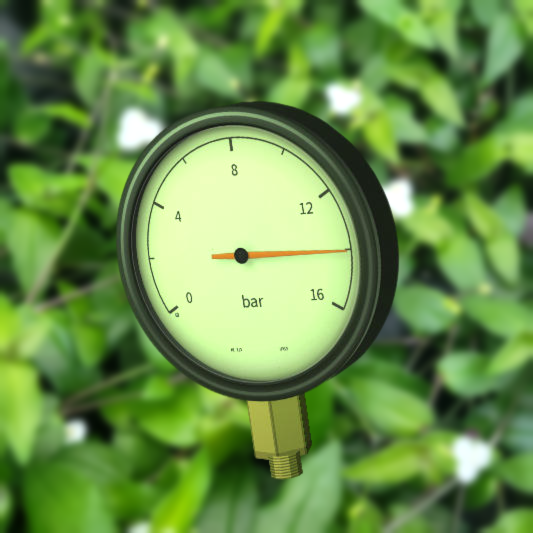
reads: 14
